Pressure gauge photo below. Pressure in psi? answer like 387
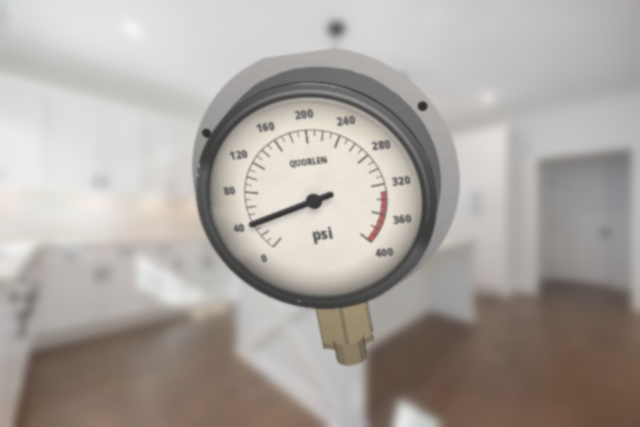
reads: 40
